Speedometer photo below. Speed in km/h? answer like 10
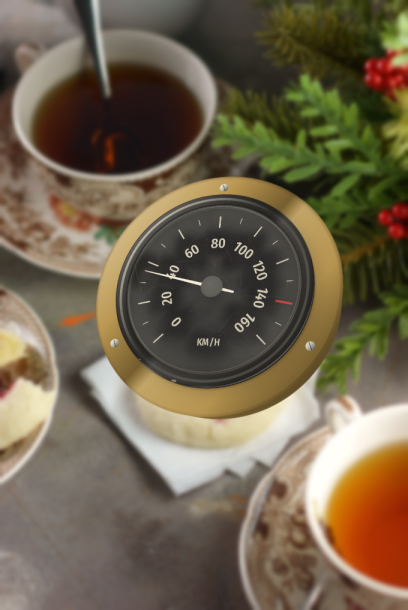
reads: 35
